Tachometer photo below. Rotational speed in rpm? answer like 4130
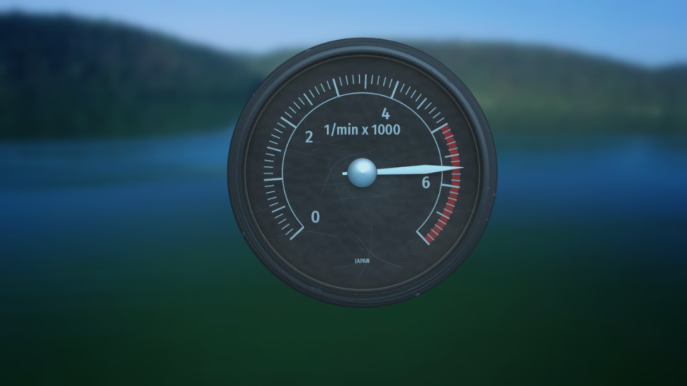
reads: 5700
